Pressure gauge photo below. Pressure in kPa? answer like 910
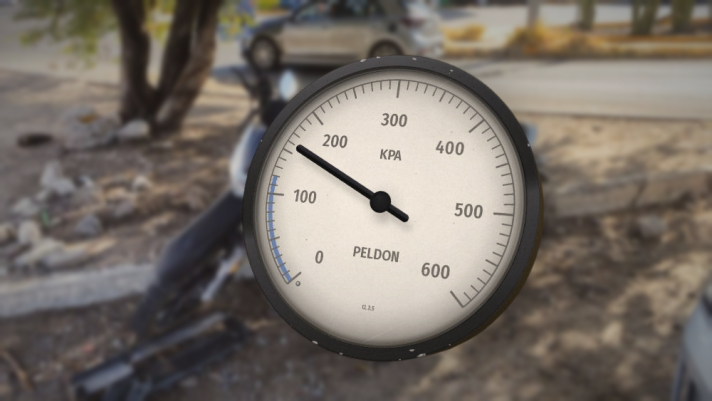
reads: 160
